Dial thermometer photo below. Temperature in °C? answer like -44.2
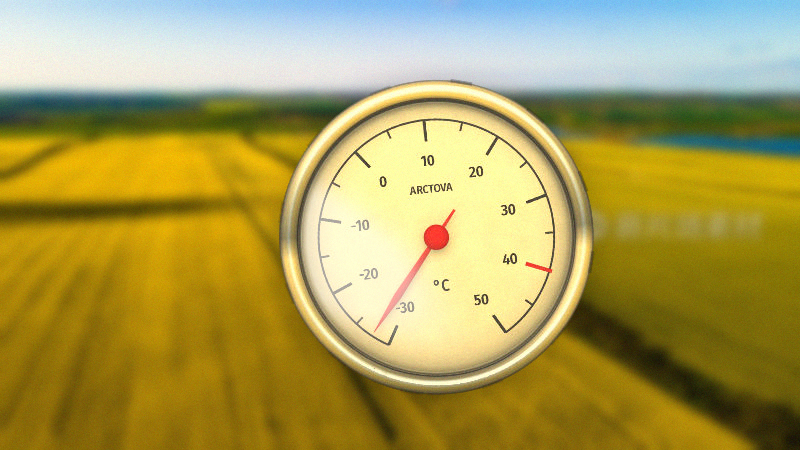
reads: -27.5
